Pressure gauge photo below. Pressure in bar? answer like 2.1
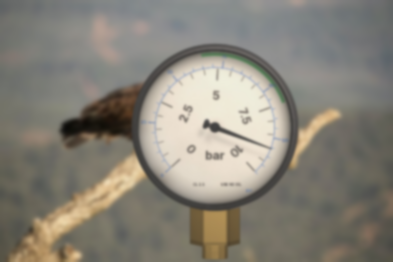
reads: 9
